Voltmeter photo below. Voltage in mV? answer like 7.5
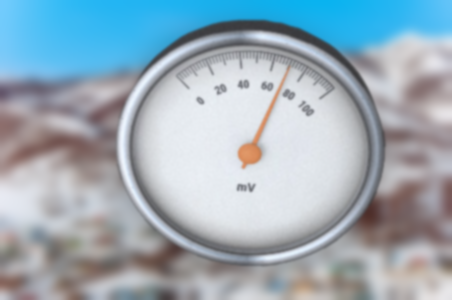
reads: 70
